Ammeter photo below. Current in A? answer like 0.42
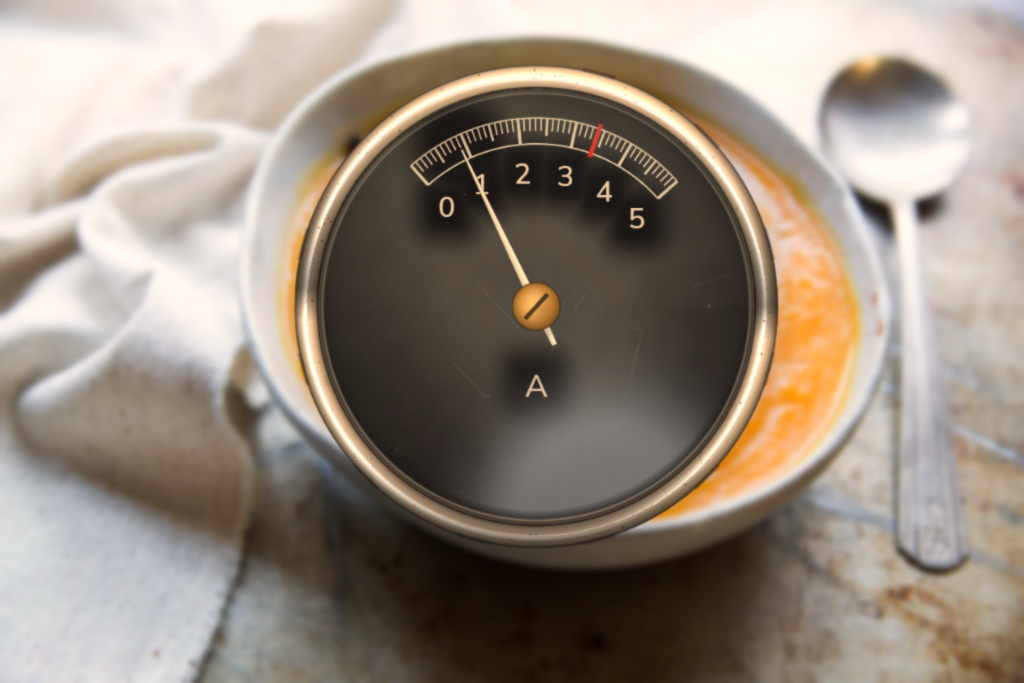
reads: 0.9
